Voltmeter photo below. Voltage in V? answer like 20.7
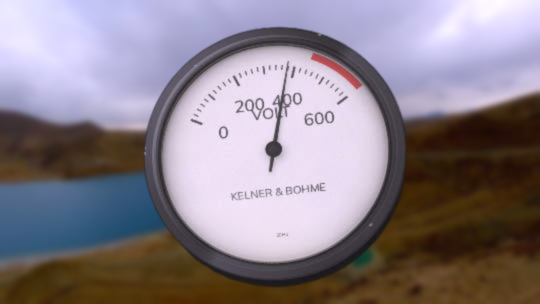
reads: 380
